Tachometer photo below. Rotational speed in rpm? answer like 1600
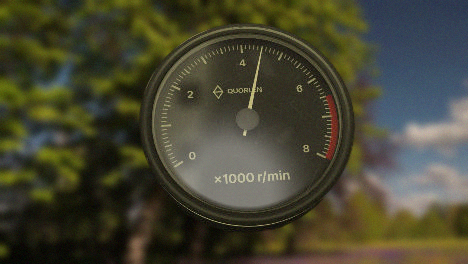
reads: 4500
